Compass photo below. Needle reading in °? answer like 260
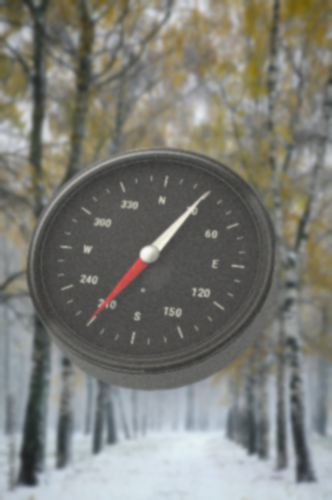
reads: 210
